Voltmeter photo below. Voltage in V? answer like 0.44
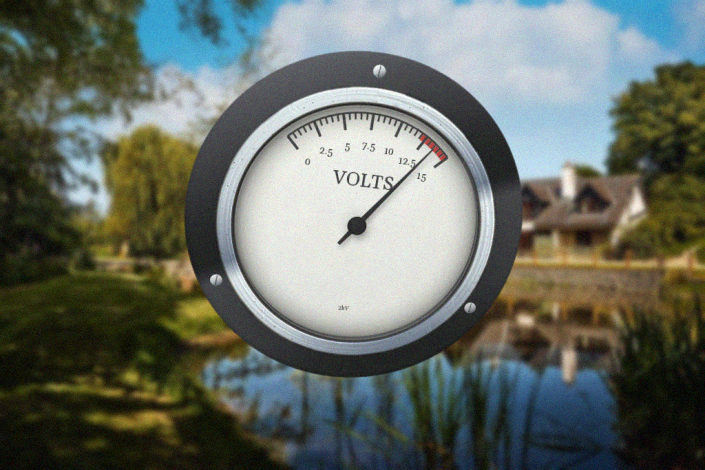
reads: 13.5
